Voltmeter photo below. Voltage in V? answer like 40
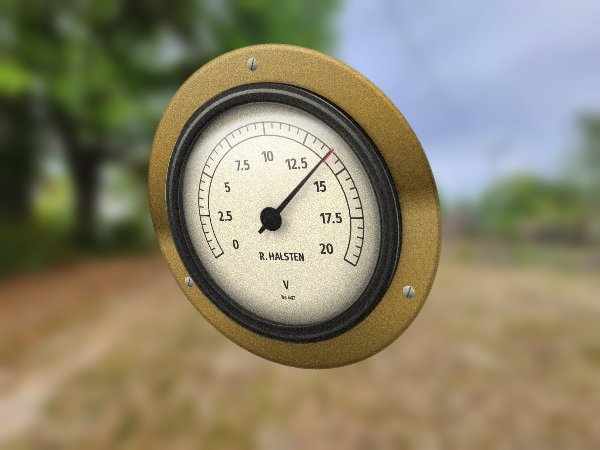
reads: 14
